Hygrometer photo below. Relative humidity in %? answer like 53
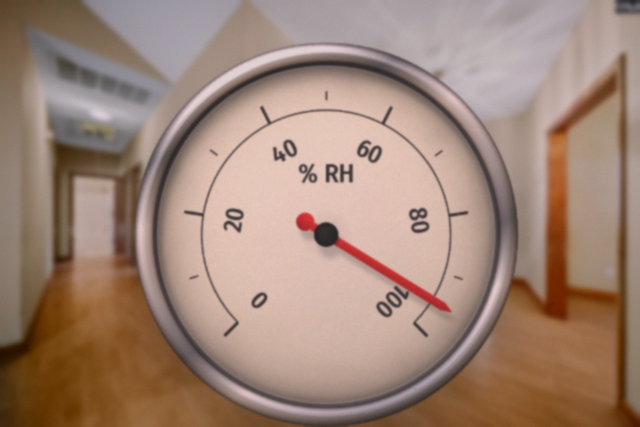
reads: 95
